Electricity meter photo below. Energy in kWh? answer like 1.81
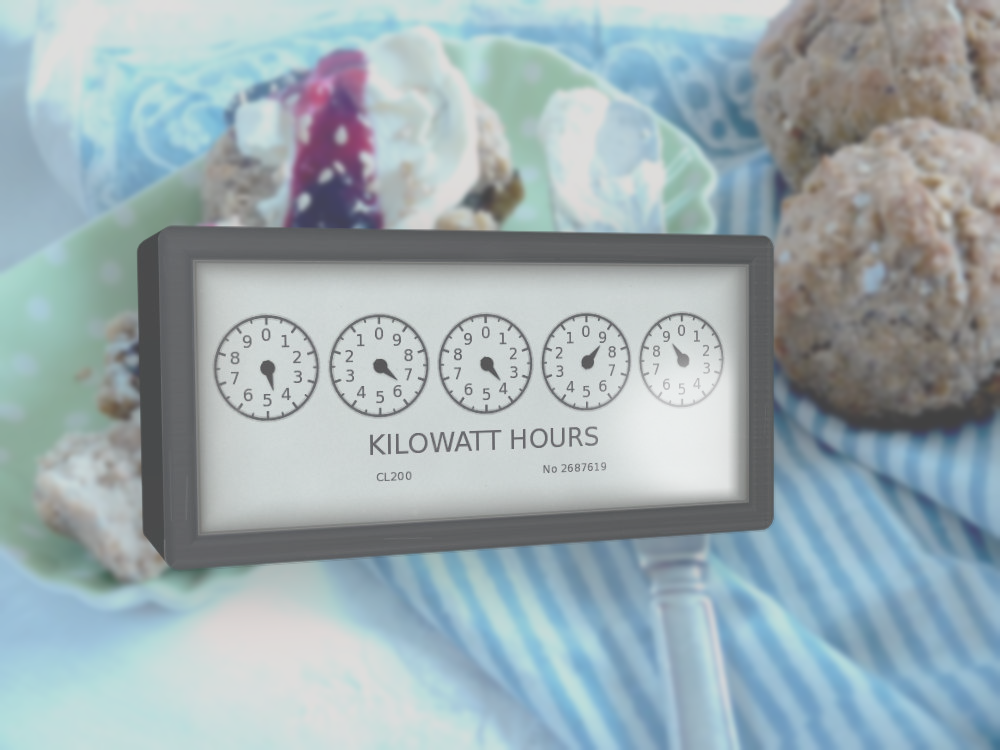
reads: 46389
